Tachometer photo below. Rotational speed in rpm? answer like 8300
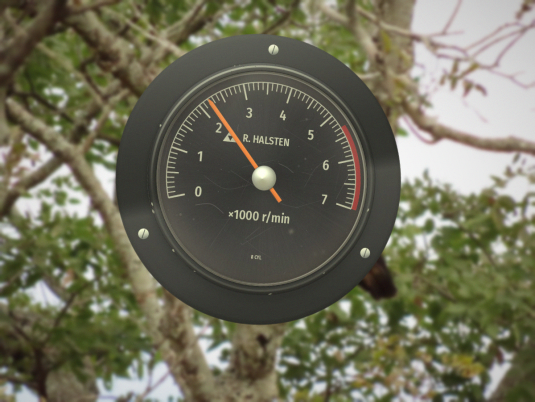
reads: 2200
